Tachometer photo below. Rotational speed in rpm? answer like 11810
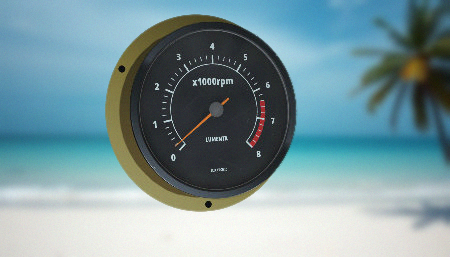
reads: 200
